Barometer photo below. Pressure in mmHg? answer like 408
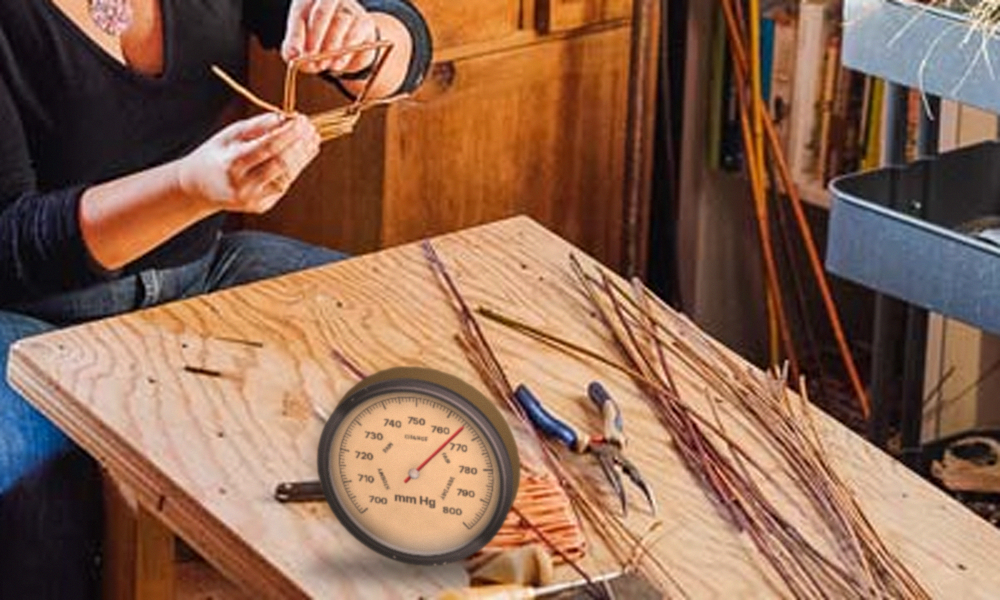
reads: 765
